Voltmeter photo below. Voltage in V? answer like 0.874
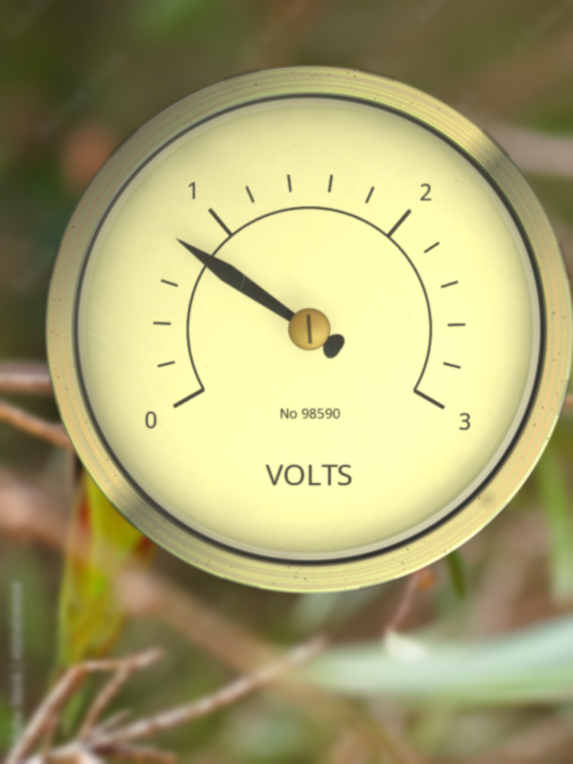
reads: 0.8
